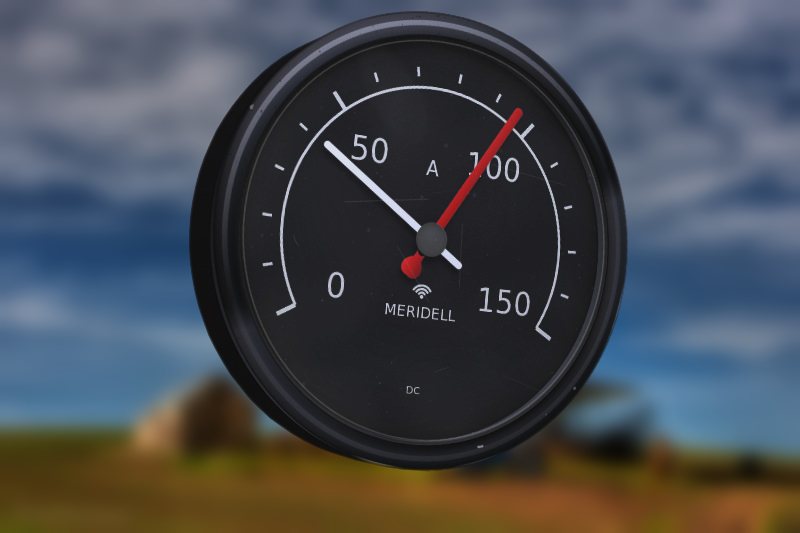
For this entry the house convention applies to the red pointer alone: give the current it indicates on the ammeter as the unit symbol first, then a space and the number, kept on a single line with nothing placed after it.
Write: A 95
